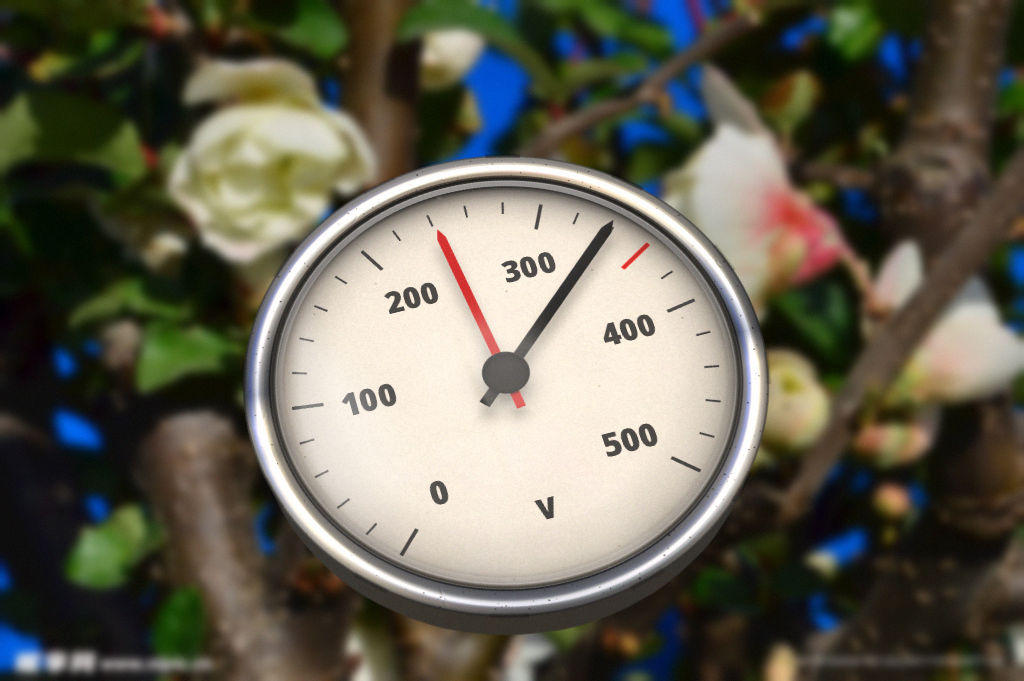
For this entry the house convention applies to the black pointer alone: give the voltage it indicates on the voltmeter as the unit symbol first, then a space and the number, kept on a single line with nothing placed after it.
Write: V 340
